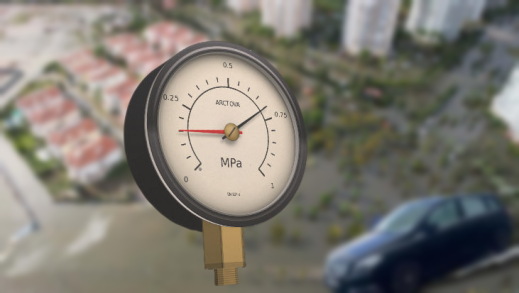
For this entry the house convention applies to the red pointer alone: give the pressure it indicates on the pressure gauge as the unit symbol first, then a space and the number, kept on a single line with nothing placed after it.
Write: MPa 0.15
